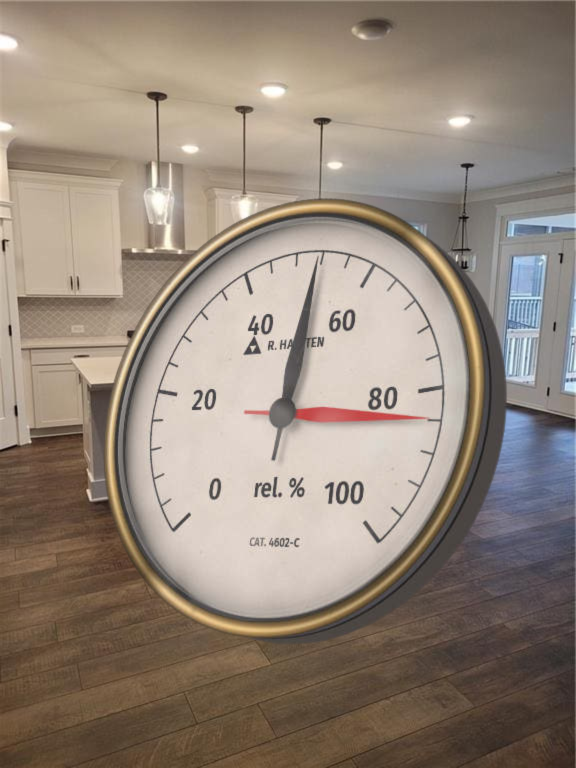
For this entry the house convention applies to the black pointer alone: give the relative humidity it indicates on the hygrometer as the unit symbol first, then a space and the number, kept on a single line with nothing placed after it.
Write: % 52
